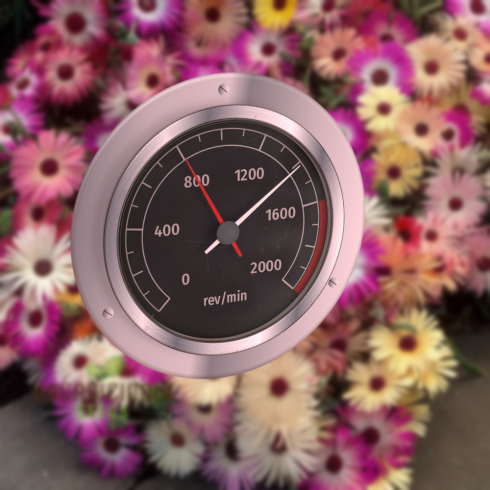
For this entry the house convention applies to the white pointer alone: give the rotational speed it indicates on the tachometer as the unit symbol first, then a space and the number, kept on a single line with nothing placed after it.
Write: rpm 1400
